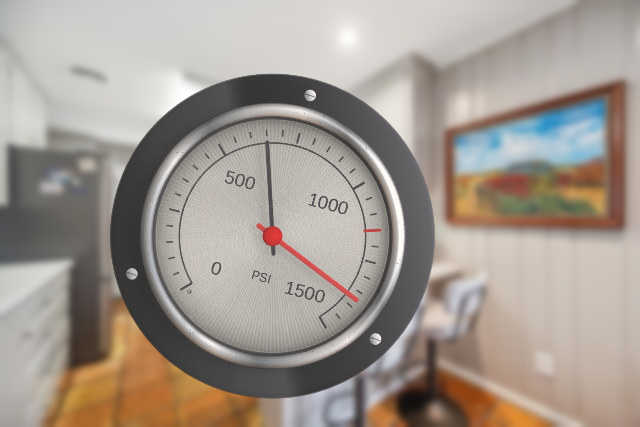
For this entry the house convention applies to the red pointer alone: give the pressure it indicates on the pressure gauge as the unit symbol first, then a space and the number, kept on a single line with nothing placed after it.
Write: psi 1375
